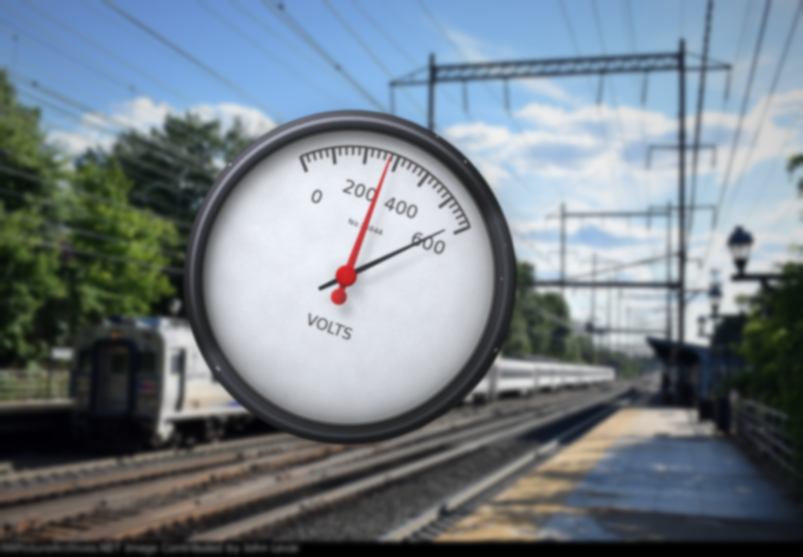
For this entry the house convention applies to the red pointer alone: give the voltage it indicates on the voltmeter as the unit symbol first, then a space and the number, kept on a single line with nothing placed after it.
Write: V 280
